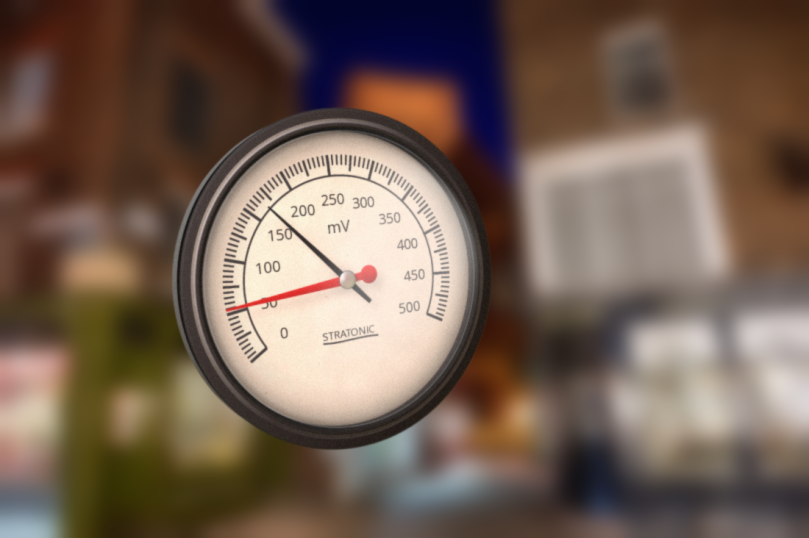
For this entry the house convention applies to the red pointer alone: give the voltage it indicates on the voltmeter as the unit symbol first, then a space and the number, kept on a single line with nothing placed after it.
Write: mV 55
